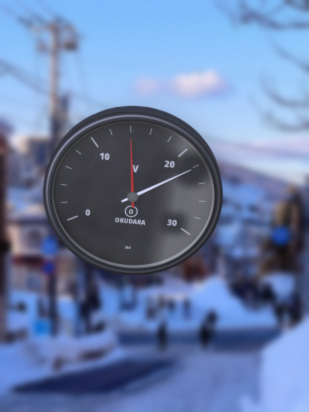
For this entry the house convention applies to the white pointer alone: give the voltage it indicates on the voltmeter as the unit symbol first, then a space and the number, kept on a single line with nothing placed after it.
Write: V 22
